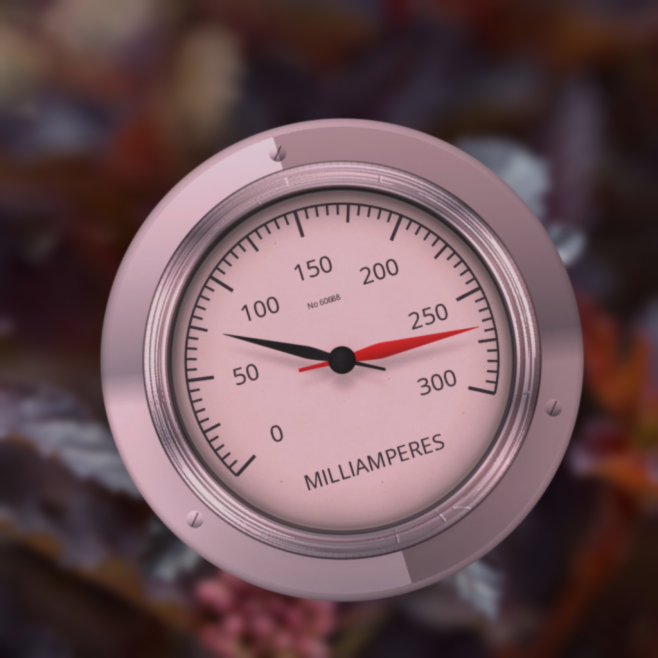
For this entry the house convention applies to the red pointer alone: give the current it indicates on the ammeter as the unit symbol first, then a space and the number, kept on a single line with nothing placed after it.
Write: mA 267.5
